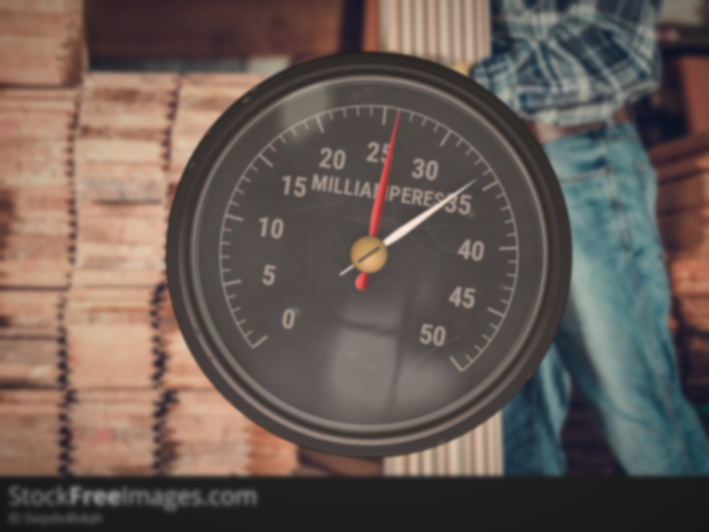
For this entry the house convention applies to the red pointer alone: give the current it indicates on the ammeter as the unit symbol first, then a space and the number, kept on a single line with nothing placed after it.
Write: mA 26
